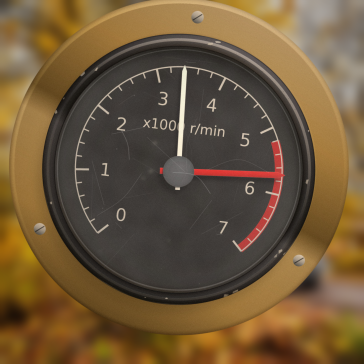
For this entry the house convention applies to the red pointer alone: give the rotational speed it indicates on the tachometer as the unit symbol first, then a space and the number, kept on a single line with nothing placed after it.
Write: rpm 5700
